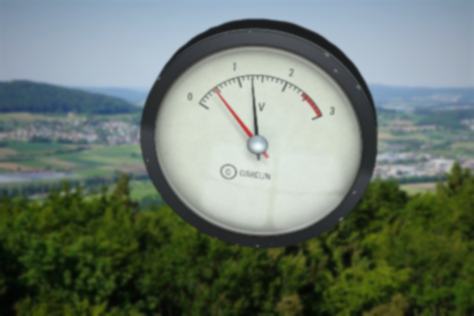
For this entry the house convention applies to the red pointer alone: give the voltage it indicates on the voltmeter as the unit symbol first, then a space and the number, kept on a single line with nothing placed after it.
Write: V 0.5
